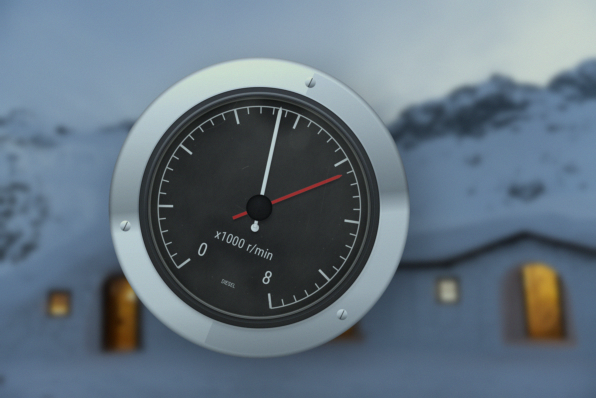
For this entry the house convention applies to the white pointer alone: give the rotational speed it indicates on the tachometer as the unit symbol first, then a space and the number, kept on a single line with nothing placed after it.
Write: rpm 3700
